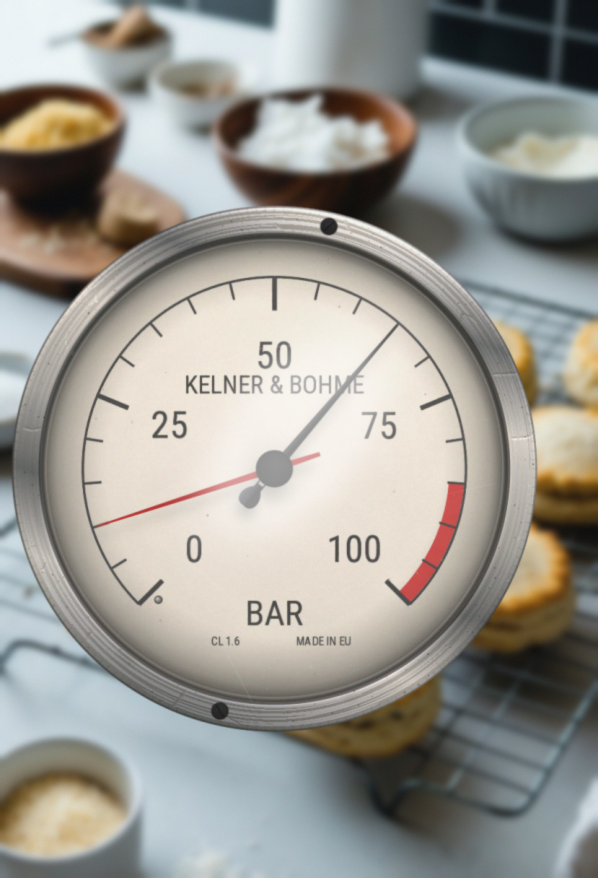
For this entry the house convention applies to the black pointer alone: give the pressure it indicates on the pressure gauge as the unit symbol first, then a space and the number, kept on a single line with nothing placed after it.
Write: bar 65
